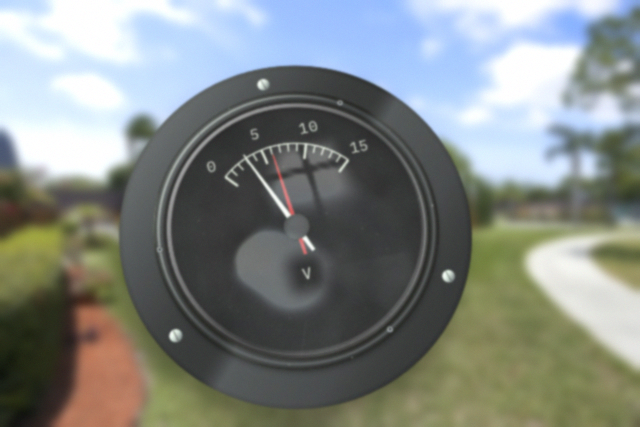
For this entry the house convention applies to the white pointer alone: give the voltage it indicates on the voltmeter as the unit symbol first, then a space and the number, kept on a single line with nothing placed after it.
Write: V 3
